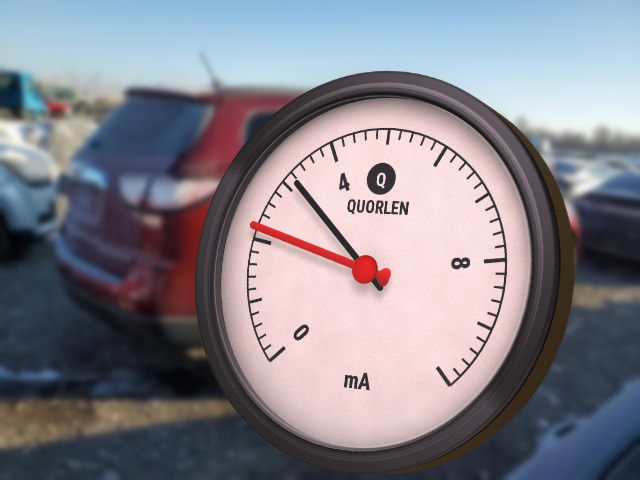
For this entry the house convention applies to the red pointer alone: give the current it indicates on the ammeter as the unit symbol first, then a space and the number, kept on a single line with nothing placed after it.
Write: mA 2.2
